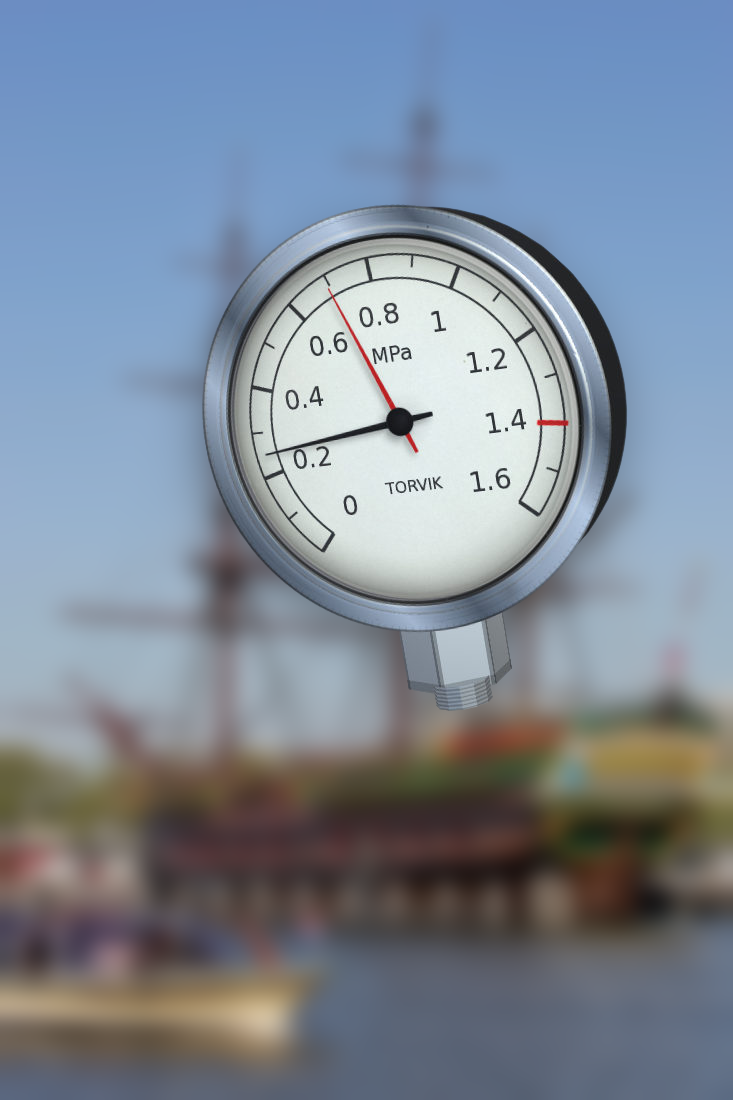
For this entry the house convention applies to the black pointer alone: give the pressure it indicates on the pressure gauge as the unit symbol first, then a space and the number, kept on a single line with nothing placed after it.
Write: MPa 0.25
